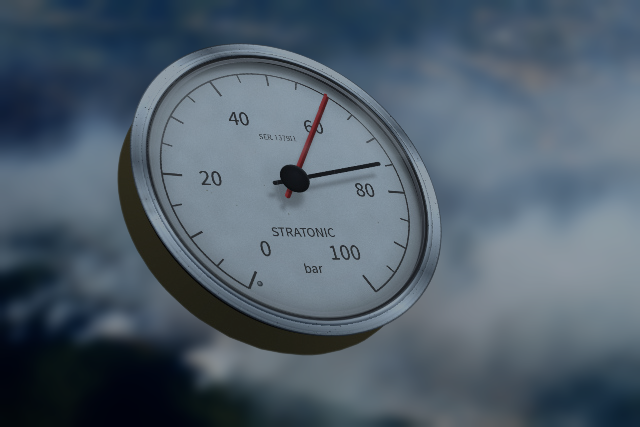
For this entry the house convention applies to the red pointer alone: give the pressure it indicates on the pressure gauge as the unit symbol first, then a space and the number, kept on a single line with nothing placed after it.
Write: bar 60
